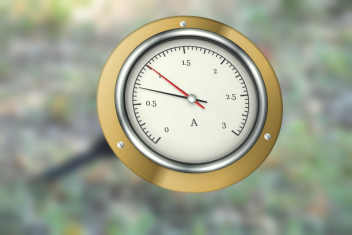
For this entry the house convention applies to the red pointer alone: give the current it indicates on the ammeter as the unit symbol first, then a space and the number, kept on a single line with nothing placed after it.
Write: A 1
